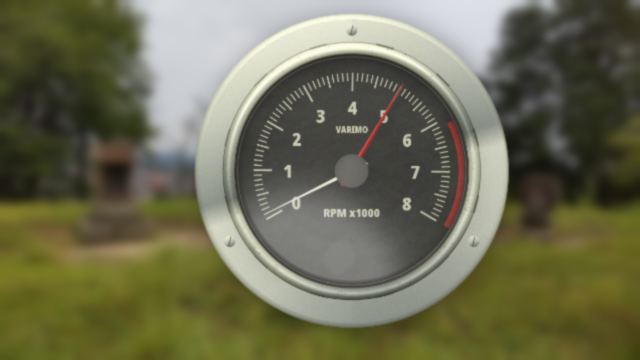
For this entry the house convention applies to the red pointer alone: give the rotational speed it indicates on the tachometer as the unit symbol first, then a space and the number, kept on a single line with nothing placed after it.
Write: rpm 5000
